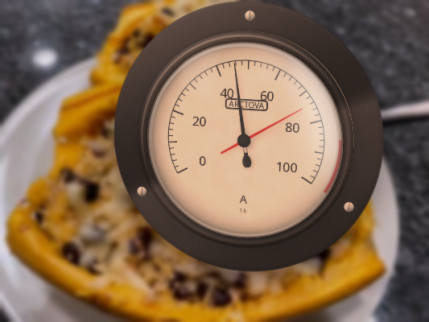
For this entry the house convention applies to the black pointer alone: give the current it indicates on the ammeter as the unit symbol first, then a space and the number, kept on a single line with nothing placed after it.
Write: A 46
